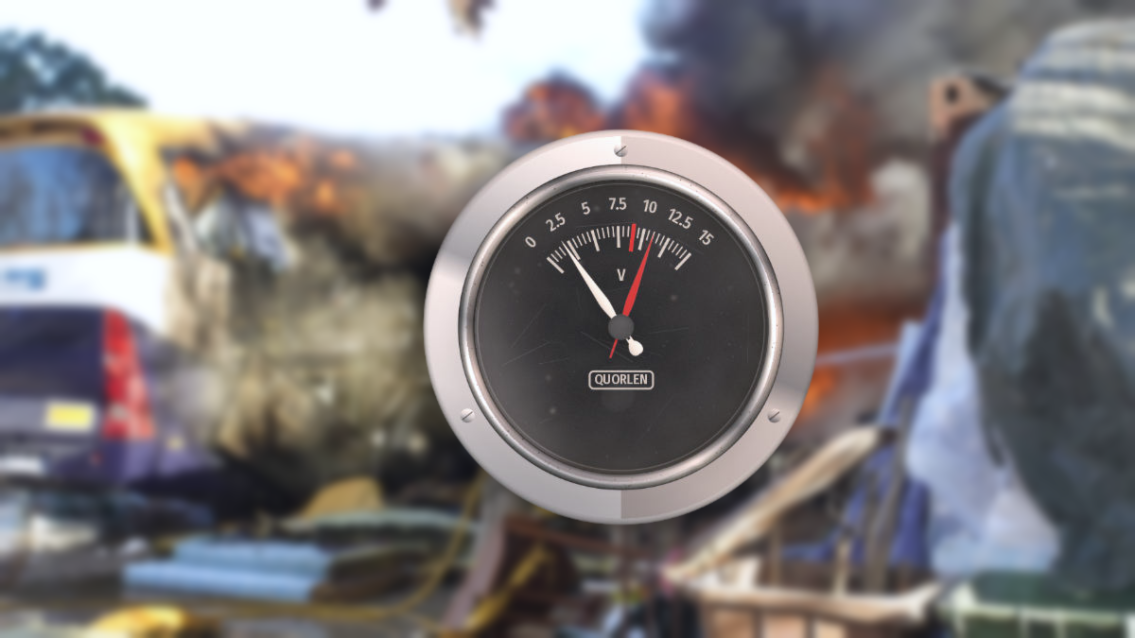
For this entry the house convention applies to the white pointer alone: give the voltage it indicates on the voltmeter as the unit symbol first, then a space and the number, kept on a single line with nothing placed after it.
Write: V 2
